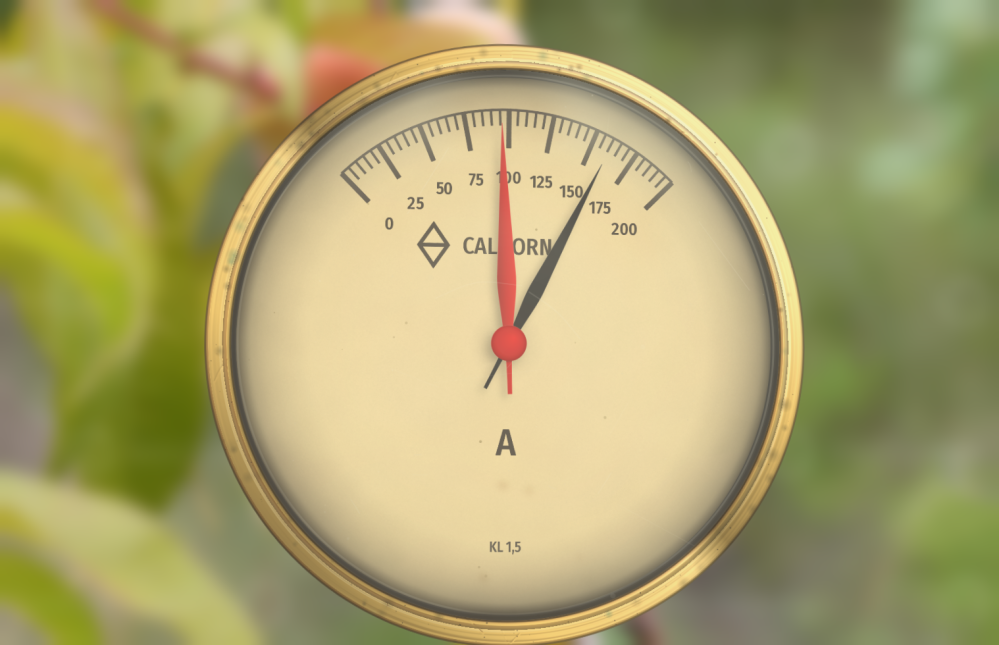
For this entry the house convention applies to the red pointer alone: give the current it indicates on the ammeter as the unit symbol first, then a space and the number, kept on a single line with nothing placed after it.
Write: A 95
